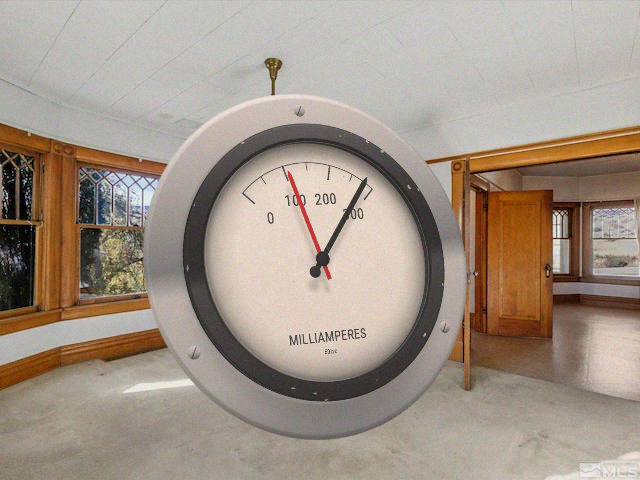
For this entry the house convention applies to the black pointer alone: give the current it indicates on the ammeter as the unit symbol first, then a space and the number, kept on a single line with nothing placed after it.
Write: mA 275
